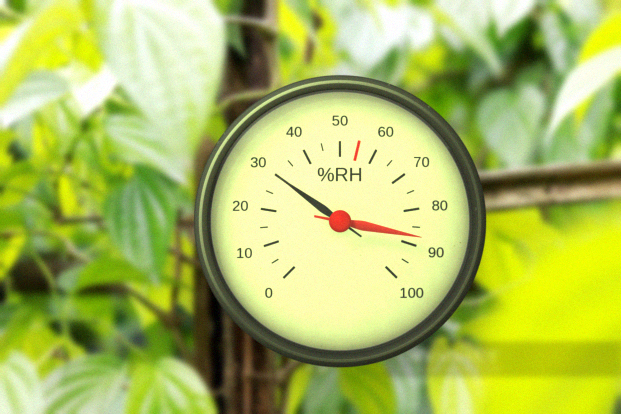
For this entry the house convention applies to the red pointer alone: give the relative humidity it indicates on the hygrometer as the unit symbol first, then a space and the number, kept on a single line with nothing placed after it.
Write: % 87.5
